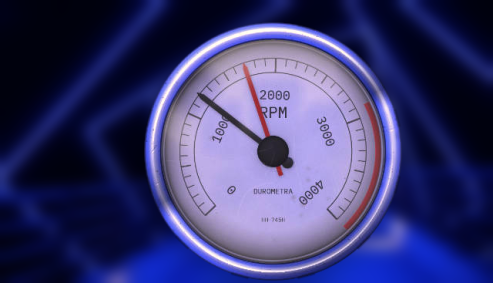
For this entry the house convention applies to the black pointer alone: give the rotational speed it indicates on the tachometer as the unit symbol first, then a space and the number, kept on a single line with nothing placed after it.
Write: rpm 1200
